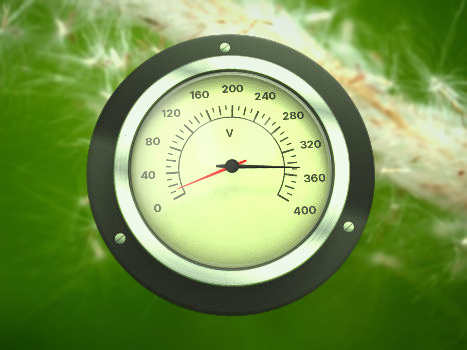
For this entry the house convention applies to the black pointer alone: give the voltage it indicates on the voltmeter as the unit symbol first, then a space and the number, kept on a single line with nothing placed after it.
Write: V 350
